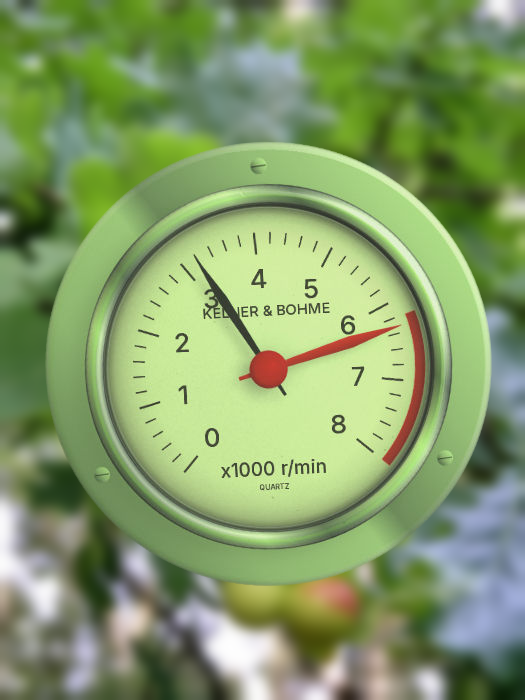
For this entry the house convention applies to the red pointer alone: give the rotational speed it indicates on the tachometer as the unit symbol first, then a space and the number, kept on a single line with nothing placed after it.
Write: rpm 6300
